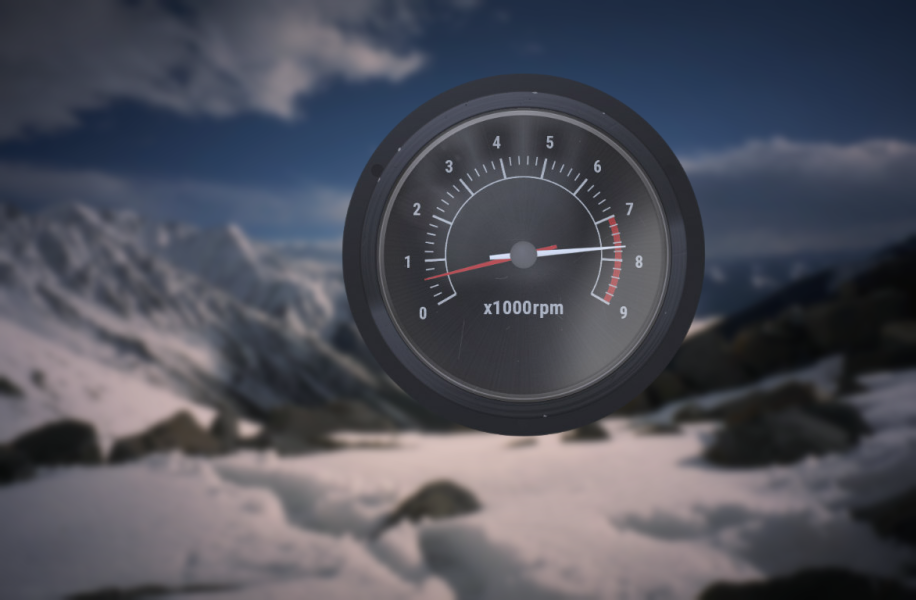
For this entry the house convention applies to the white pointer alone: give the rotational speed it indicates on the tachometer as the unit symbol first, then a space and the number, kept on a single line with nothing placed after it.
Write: rpm 7700
